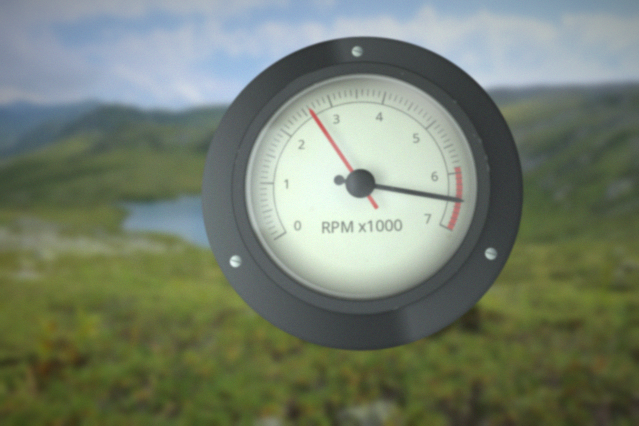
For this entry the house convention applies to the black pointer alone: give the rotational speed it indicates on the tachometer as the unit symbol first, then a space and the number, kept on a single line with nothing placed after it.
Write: rpm 6500
